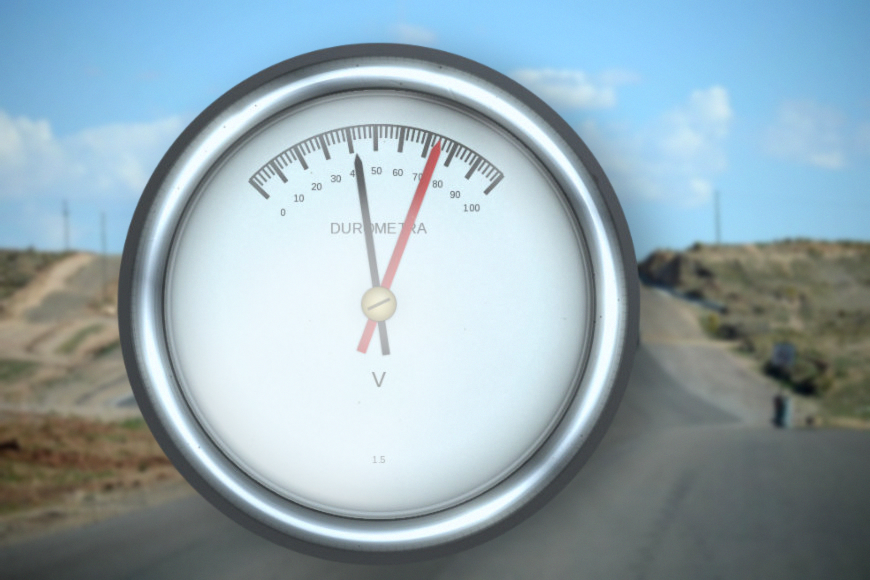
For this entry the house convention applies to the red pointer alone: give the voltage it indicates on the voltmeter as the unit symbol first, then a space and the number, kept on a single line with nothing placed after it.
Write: V 74
